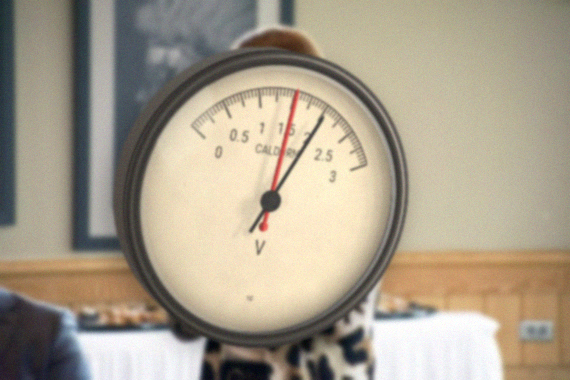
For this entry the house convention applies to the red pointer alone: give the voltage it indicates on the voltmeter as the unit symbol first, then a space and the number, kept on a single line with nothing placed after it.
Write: V 1.5
